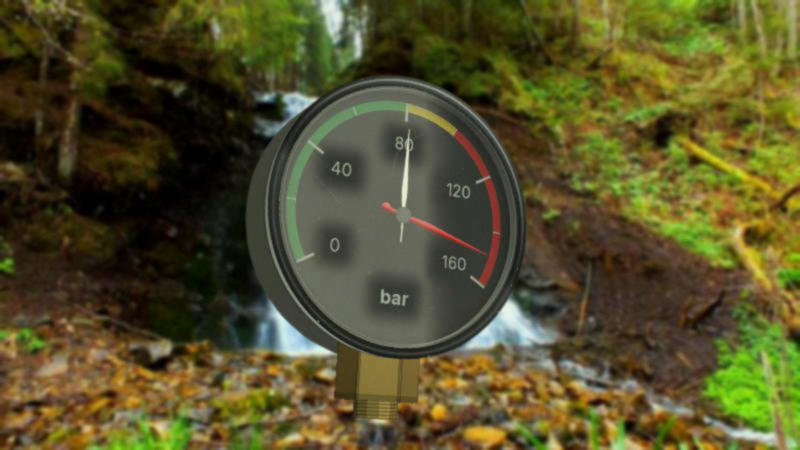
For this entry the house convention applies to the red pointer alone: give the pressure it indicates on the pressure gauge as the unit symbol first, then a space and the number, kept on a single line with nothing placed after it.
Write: bar 150
